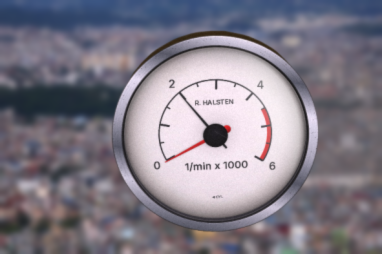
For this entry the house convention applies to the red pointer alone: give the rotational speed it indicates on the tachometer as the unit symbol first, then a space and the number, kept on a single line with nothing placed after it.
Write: rpm 0
